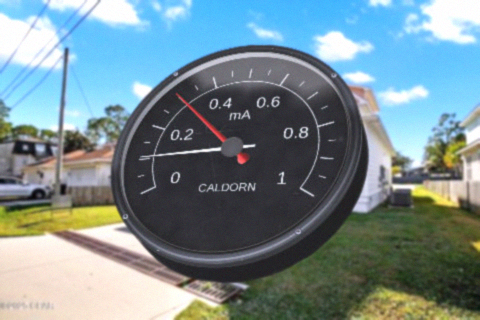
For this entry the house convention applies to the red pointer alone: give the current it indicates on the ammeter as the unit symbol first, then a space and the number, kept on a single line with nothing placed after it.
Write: mA 0.3
